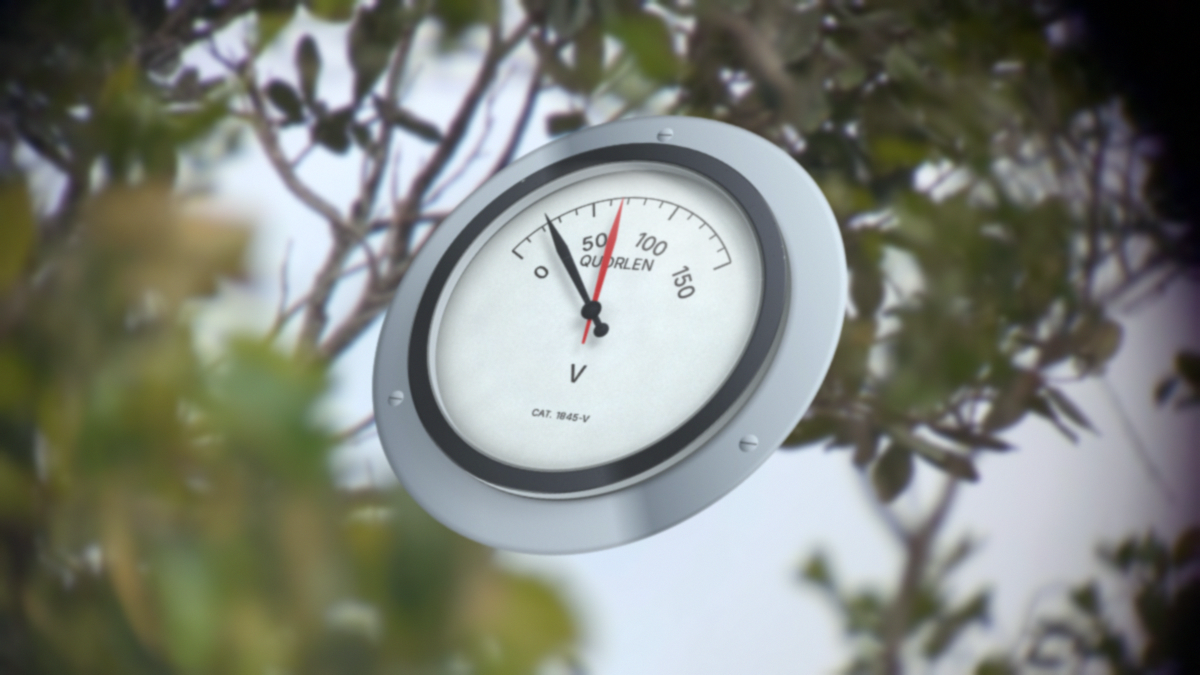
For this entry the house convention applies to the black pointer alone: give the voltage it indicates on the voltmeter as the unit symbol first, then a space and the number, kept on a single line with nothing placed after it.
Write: V 25
